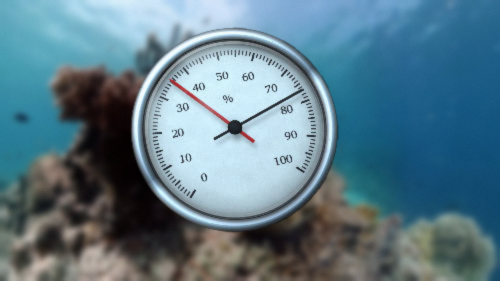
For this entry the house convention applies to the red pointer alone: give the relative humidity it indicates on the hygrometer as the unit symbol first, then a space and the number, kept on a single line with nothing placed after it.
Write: % 35
